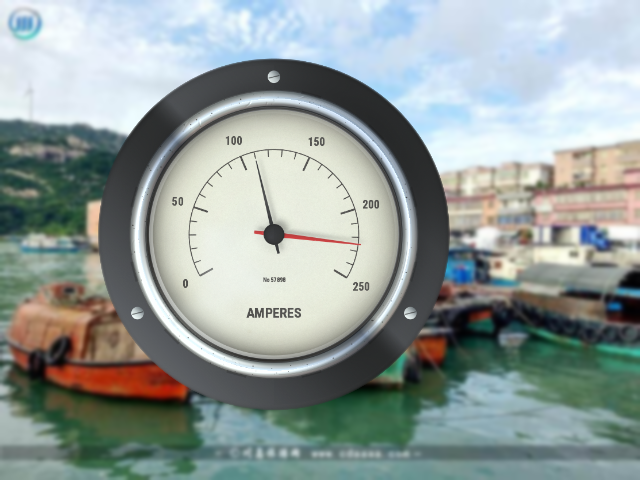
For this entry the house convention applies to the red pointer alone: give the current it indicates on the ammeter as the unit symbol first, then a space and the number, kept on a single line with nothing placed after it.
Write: A 225
